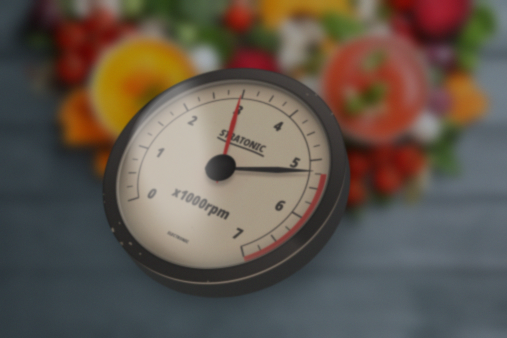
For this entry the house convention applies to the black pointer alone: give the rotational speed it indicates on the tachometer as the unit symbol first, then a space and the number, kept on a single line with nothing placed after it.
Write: rpm 5250
